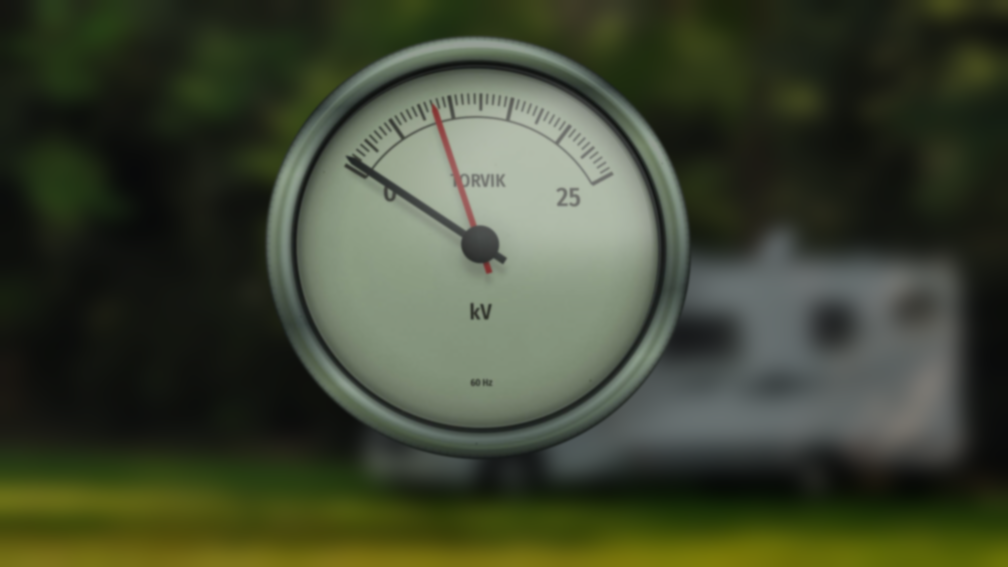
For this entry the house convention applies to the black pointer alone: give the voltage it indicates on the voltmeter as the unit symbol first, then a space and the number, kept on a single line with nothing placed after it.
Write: kV 0.5
